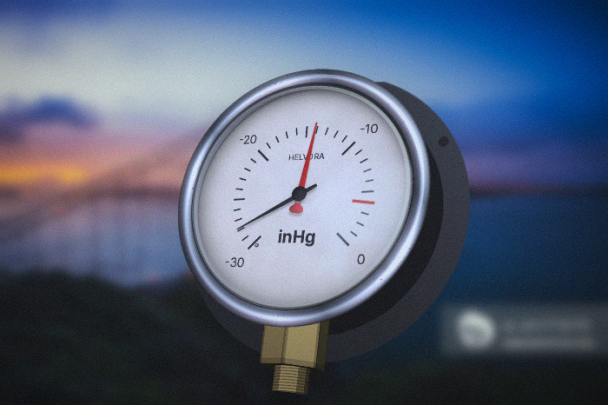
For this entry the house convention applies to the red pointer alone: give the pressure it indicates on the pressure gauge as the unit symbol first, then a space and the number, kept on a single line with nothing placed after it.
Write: inHg -14
